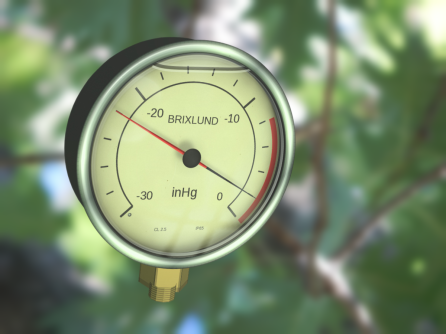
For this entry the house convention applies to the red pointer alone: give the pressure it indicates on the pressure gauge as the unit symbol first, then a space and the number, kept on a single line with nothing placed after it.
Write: inHg -22
